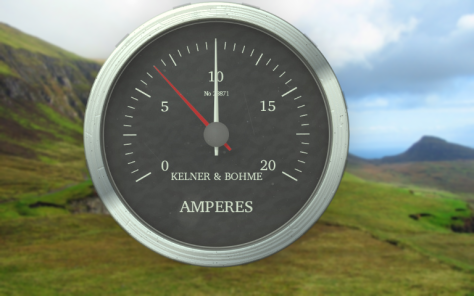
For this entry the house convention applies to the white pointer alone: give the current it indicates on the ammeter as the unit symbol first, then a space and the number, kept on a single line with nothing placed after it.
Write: A 10
